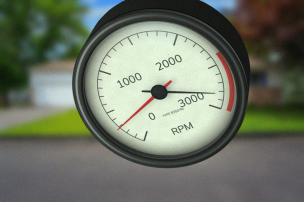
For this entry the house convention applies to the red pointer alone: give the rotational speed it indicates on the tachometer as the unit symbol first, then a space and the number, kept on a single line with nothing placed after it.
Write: rpm 300
